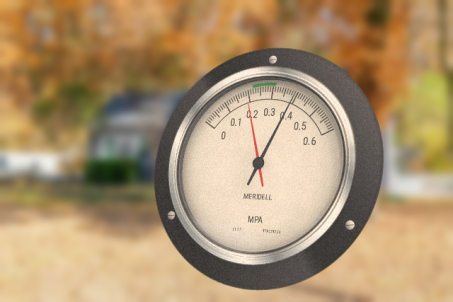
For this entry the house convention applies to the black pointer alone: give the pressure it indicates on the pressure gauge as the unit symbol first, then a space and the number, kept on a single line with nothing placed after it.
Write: MPa 0.4
